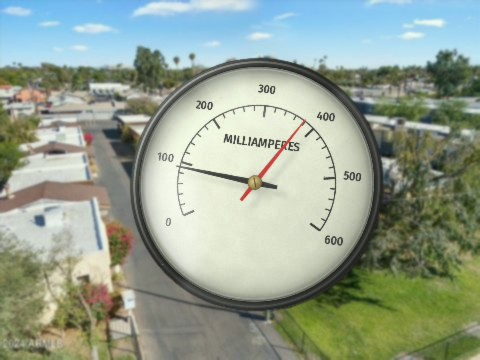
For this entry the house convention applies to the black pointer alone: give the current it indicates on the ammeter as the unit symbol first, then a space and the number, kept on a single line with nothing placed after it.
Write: mA 90
